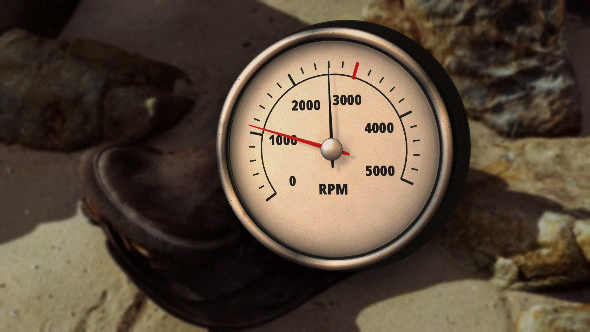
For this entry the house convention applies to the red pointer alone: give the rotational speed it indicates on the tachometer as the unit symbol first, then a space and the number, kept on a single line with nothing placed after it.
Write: rpm 1100
